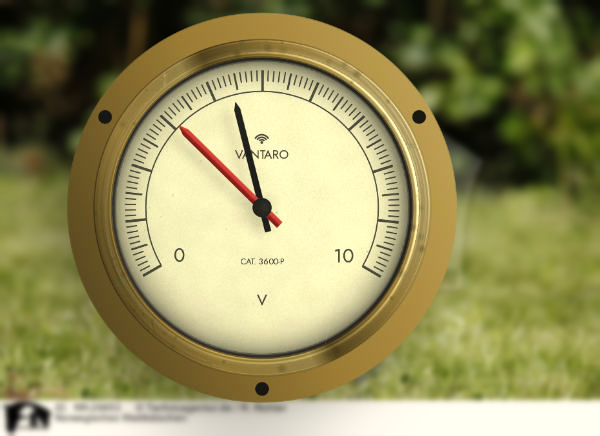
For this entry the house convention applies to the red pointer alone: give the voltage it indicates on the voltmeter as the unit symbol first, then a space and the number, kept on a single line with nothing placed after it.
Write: V 3.1
